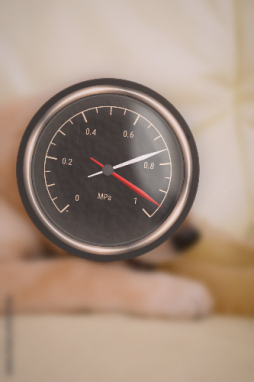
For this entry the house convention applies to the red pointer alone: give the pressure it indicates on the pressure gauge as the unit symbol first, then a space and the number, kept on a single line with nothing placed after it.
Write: MPa 0.95
